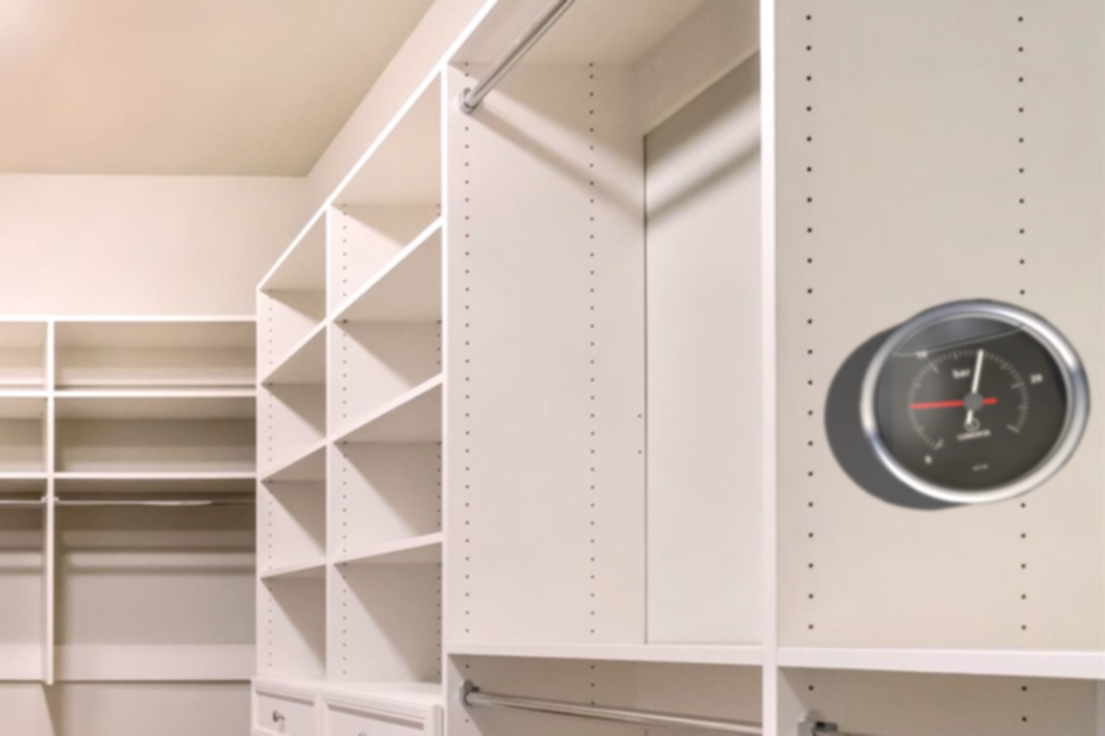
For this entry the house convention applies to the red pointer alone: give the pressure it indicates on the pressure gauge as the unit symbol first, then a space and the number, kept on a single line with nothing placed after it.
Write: bar 5
